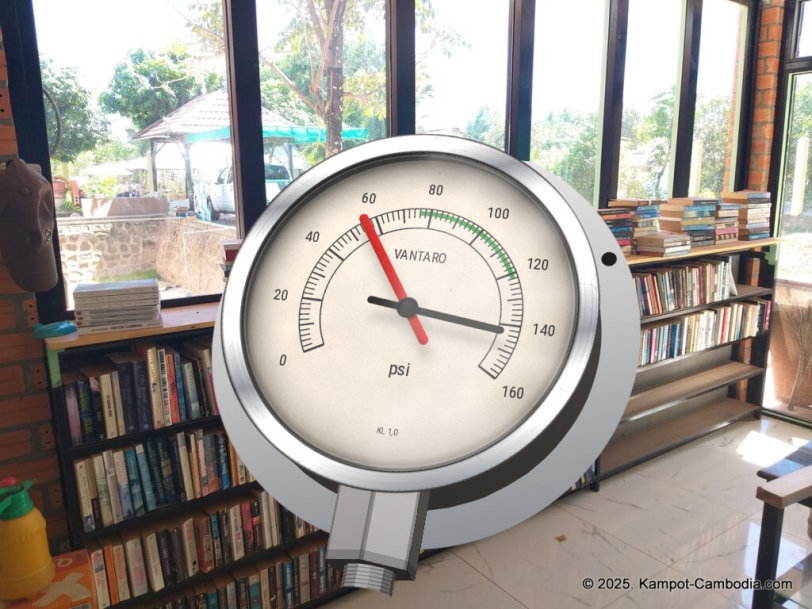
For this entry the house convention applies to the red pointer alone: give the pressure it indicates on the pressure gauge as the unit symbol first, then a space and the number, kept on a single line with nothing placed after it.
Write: psi 56
